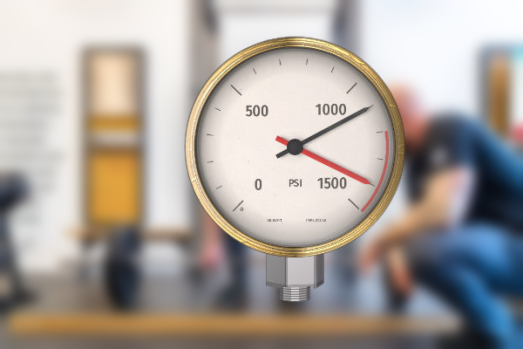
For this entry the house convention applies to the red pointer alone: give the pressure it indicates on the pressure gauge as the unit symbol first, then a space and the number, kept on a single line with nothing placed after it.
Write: psi 1400
